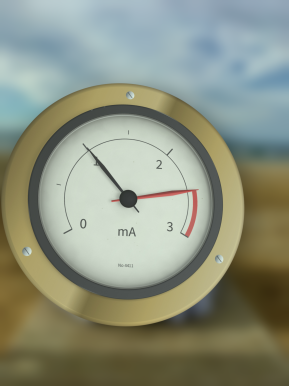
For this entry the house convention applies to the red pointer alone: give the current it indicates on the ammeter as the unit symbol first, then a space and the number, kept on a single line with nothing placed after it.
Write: mA 2.5
